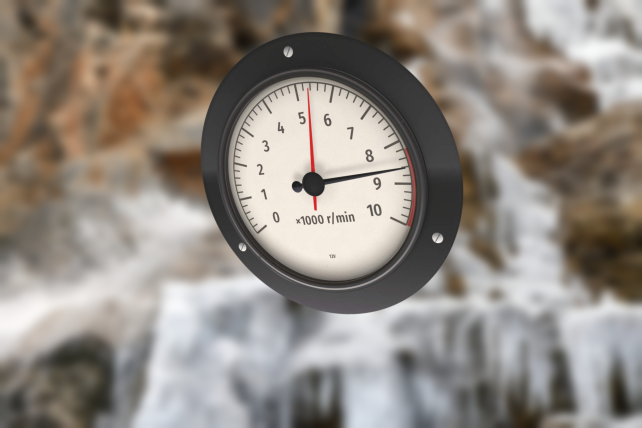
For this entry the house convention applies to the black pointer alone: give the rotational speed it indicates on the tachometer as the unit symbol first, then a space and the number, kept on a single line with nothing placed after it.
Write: rpm 8600
